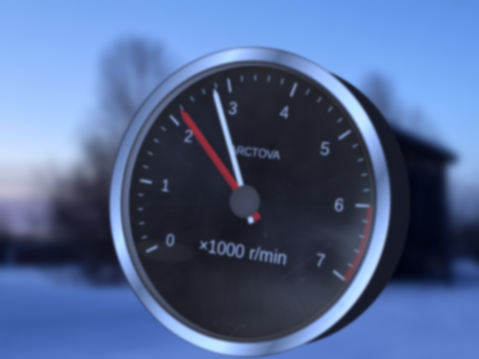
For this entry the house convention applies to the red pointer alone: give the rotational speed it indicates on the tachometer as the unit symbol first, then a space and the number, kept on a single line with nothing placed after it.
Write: rpm 2200
